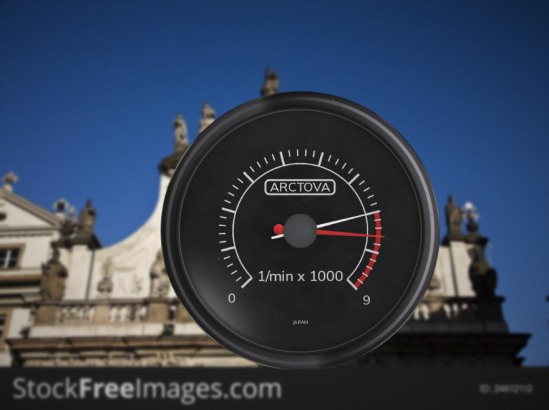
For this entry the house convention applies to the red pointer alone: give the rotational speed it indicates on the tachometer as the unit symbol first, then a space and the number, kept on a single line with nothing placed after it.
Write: rpm 7600
